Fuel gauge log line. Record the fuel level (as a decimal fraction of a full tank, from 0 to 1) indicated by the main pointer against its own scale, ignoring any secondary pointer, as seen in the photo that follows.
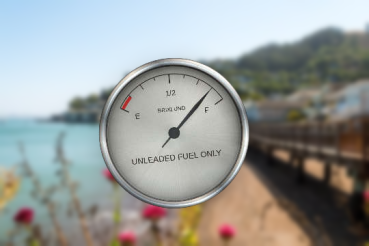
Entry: 0.875
